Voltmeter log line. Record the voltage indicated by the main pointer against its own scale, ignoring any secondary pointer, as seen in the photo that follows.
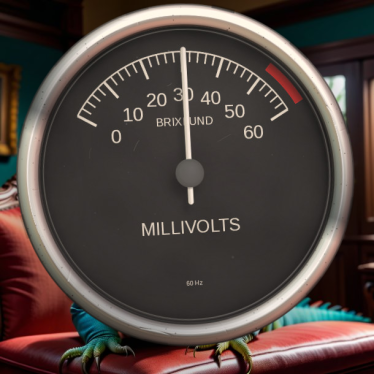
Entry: 30 mV
